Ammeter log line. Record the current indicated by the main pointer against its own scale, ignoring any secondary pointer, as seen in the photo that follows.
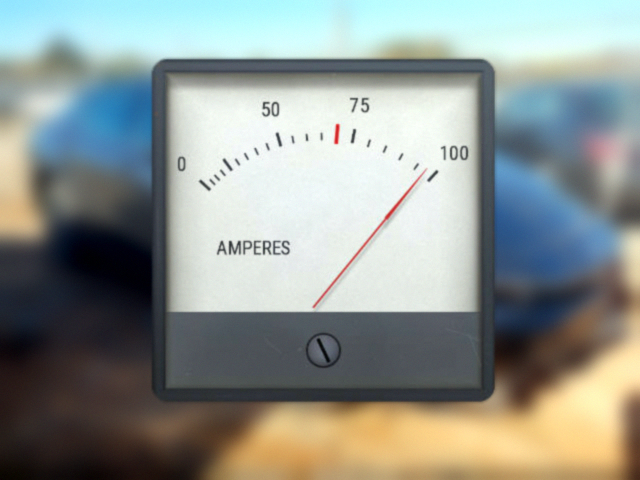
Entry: 97.5 A
